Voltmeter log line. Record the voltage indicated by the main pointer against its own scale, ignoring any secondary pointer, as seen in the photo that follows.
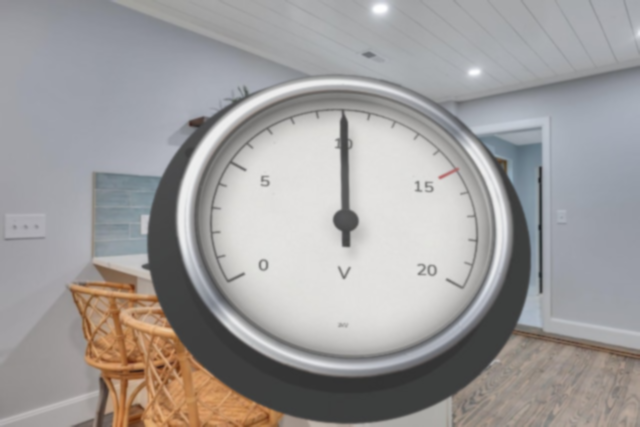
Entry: 10 V
